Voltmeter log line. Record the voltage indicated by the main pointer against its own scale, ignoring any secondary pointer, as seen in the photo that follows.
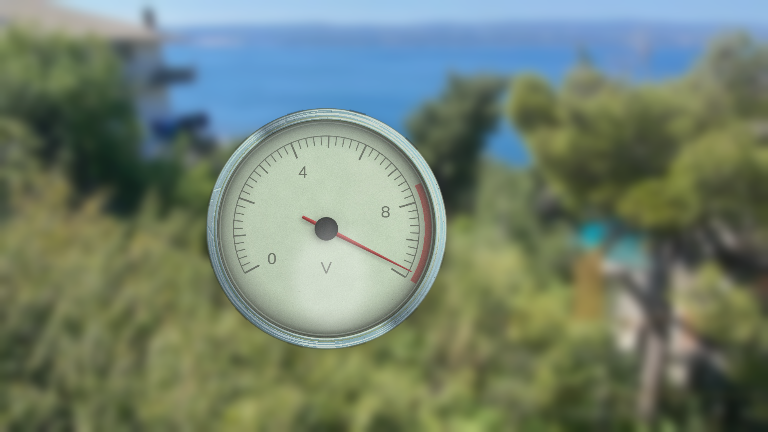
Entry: 9.8 V
